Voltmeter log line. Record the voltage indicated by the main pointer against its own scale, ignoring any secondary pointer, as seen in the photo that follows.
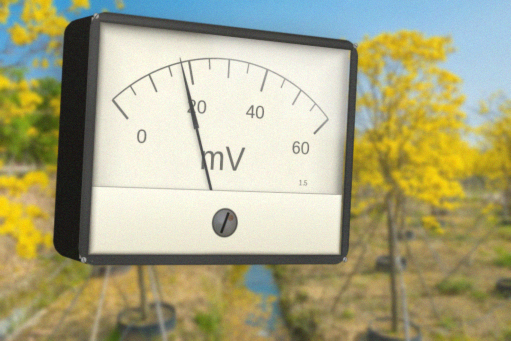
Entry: 17.5 mV
